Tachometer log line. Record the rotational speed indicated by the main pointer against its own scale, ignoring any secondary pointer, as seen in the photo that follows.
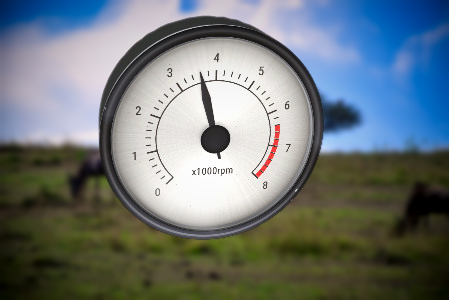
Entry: 3600 rpm
